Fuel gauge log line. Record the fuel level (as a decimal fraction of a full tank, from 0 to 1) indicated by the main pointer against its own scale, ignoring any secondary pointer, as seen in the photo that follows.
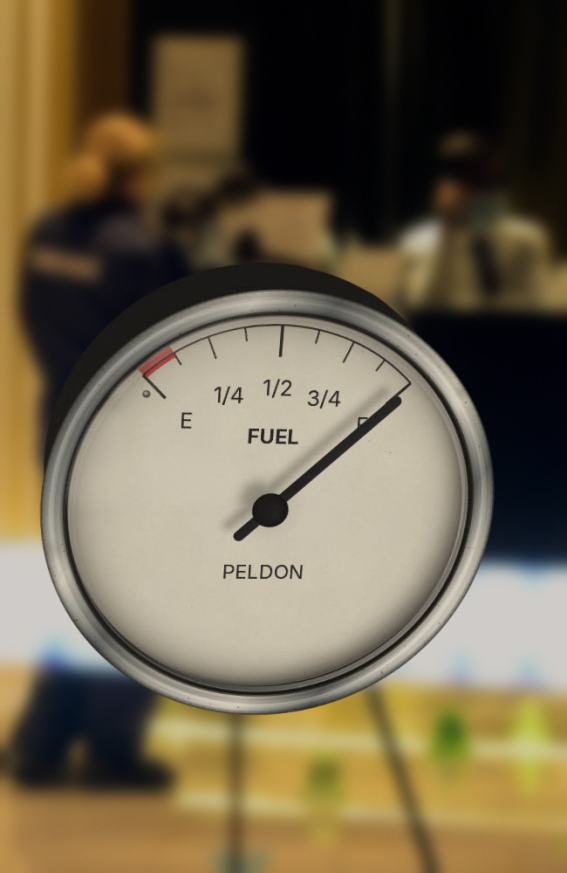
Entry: 1
